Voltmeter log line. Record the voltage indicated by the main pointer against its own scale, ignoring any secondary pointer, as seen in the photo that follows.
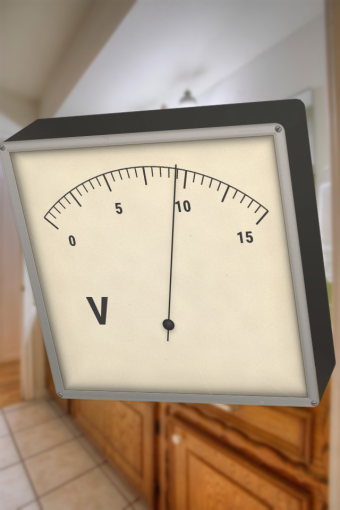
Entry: 9.5 V
